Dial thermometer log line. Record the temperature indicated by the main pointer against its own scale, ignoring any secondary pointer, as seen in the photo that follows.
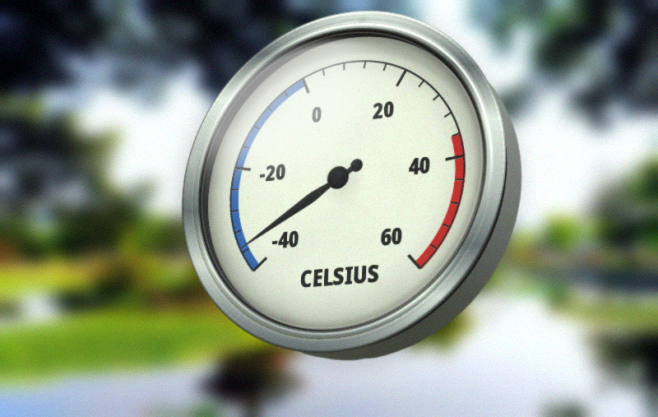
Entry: -36 °C
